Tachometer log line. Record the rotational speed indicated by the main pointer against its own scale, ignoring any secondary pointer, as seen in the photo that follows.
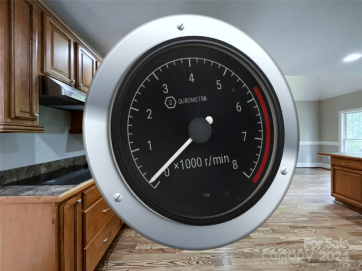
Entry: 200 rpm
